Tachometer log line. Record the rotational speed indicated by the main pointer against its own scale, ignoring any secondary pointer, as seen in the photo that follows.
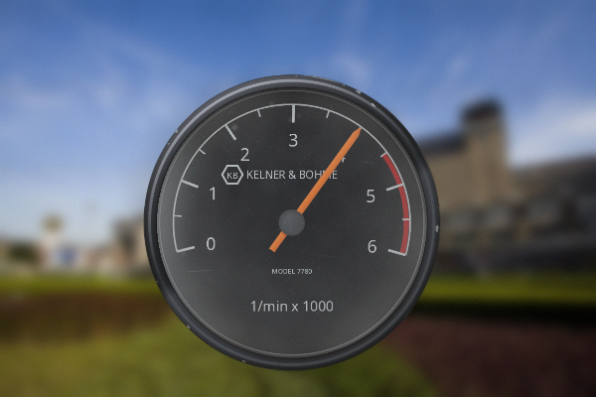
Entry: 4000 rpm
